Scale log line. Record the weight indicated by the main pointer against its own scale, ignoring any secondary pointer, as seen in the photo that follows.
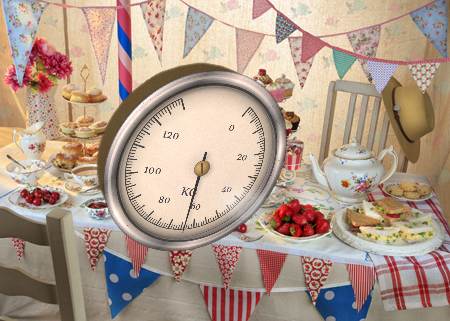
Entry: 65 kg
